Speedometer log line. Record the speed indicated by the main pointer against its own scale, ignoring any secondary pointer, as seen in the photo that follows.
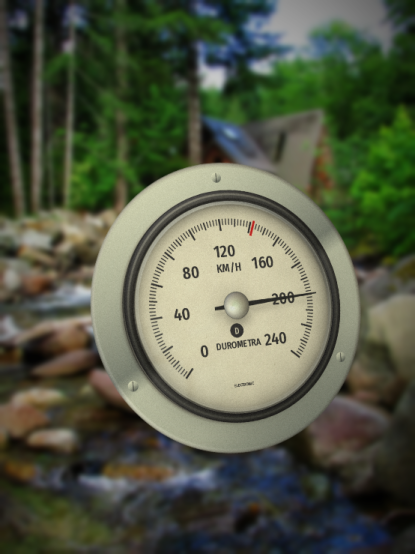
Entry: 200 km/h
